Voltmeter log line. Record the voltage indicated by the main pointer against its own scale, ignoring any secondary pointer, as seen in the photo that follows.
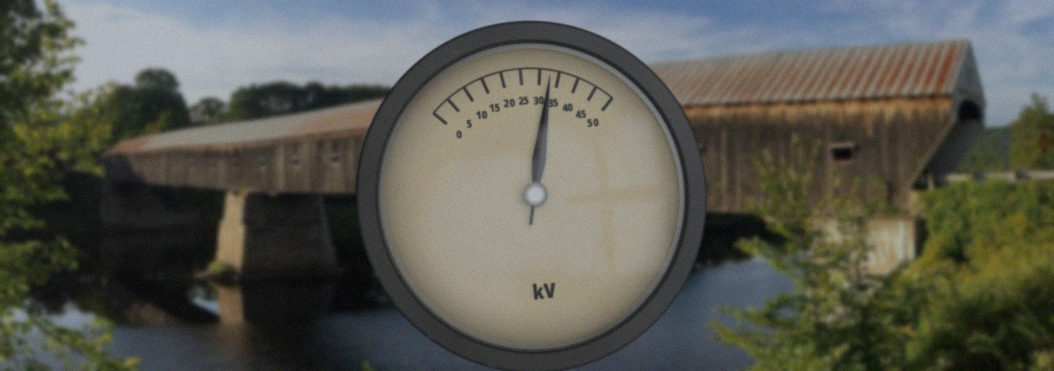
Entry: 32.5 kV
